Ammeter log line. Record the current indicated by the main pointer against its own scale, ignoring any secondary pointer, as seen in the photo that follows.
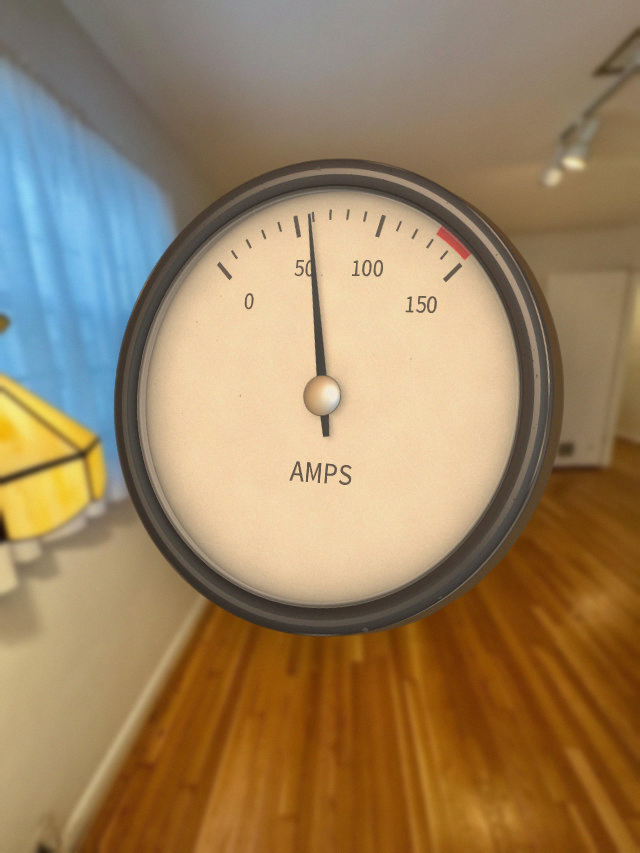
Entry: 60 A
